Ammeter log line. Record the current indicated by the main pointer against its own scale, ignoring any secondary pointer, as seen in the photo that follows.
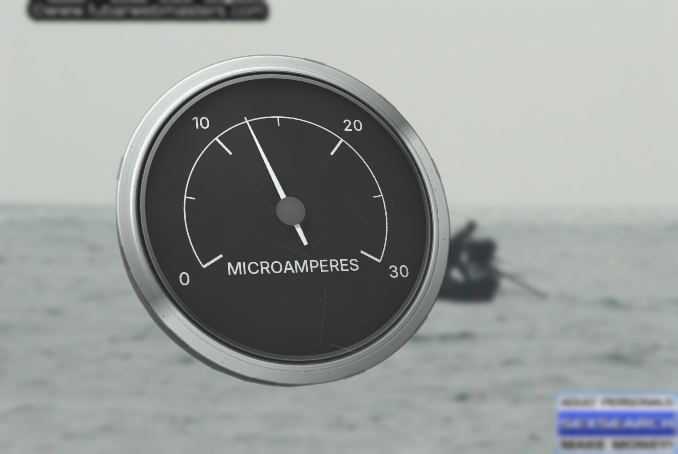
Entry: 12.5 µA
